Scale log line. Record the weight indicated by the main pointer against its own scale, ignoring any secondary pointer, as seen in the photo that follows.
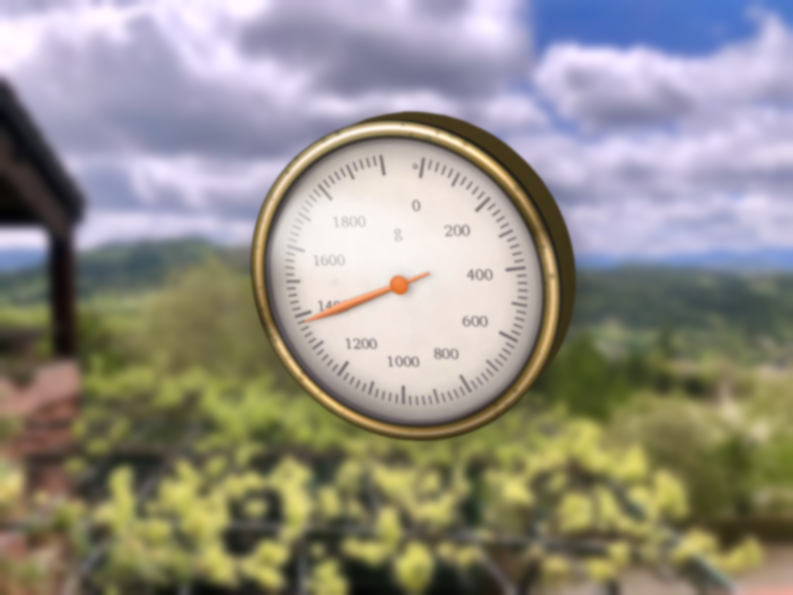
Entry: 1380 g
